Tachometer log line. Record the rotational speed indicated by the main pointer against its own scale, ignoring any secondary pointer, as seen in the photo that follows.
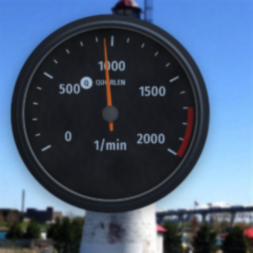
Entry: 950 rpm
